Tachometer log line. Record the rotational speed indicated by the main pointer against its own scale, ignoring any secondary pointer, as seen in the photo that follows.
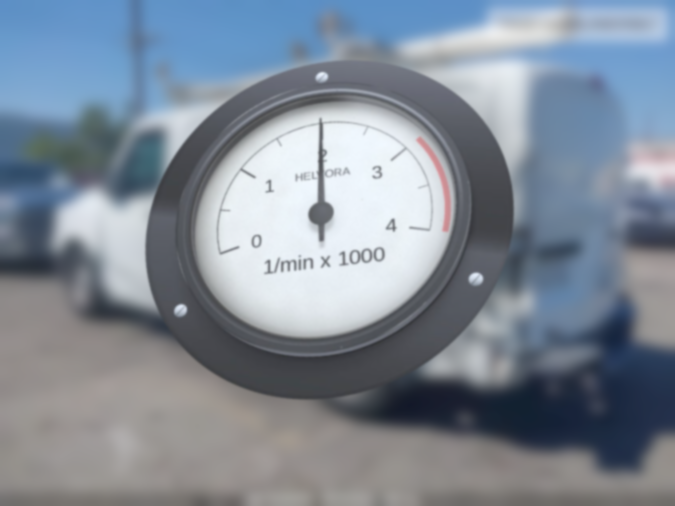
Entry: 2000 rpm
